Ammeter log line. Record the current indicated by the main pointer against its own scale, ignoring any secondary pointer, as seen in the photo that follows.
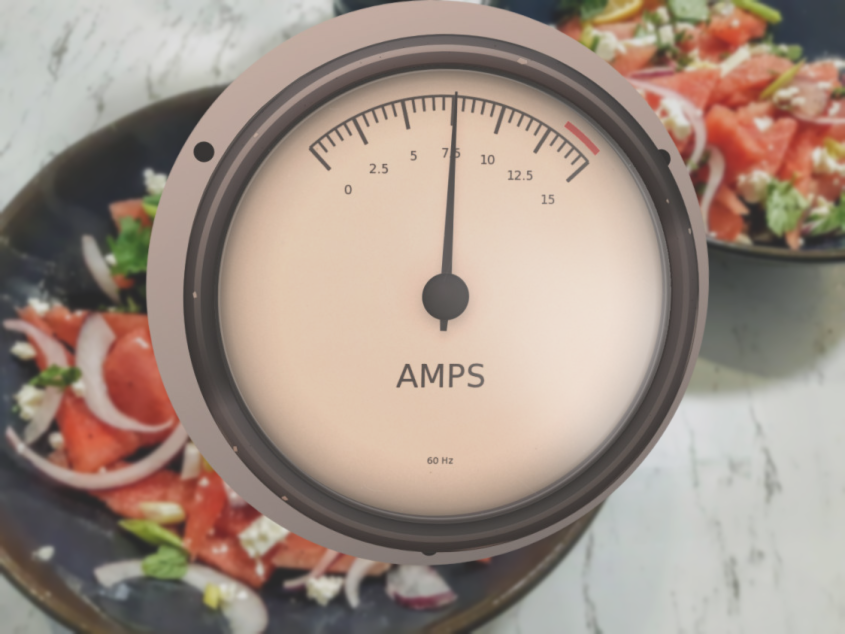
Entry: 7.5 A
